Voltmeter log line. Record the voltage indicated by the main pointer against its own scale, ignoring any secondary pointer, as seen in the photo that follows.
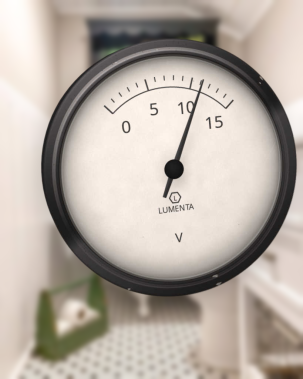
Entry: 11 V
